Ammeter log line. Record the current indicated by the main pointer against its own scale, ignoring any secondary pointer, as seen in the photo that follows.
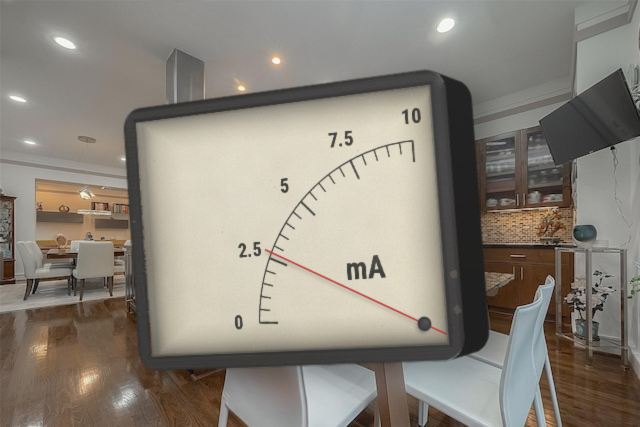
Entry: 2.75 mA
